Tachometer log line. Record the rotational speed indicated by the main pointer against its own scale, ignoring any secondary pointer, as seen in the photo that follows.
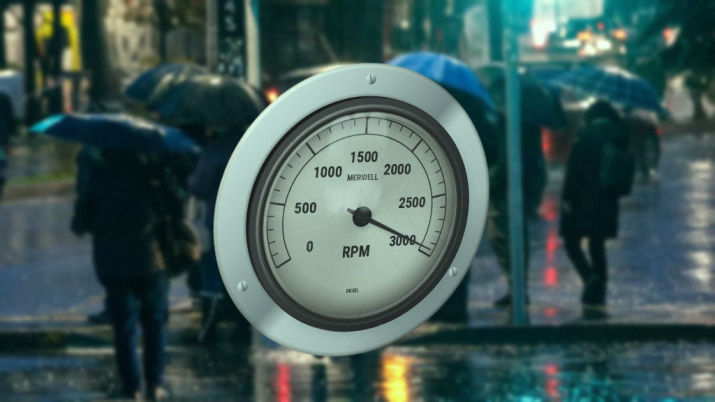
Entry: 2950 rpm
